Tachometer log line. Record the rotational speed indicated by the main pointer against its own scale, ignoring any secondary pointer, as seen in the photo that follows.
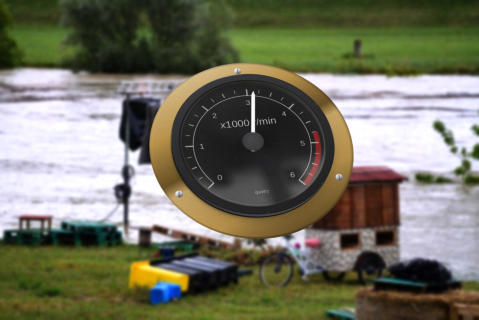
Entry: 3125 rpm
